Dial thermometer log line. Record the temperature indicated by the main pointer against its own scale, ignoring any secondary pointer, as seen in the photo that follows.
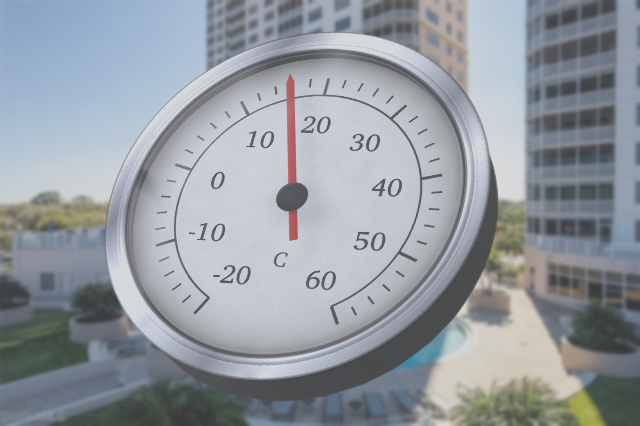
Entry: 16 °C
